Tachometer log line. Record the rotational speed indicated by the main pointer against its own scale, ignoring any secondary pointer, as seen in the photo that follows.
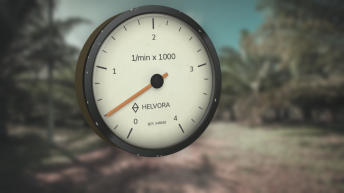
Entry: 400 rpm
